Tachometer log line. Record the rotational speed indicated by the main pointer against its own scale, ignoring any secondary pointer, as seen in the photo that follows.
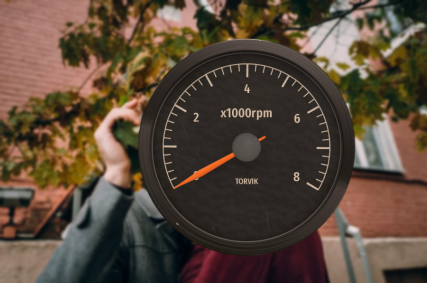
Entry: 0 rpm
